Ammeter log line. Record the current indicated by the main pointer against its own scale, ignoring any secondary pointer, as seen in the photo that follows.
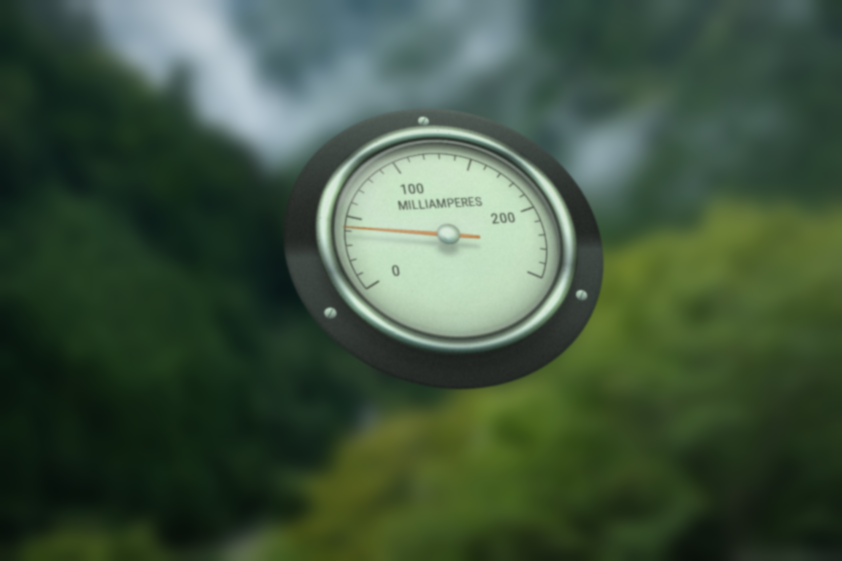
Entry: 40 mA
